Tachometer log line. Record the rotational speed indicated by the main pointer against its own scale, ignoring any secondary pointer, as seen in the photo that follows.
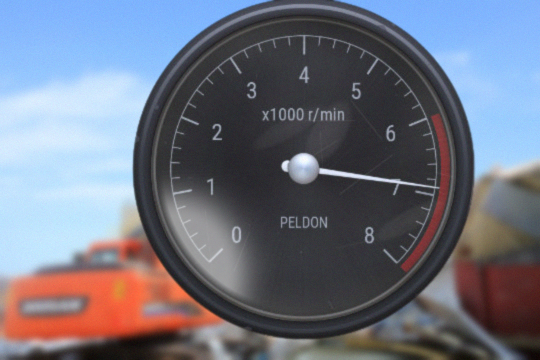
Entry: 6900 rpm
